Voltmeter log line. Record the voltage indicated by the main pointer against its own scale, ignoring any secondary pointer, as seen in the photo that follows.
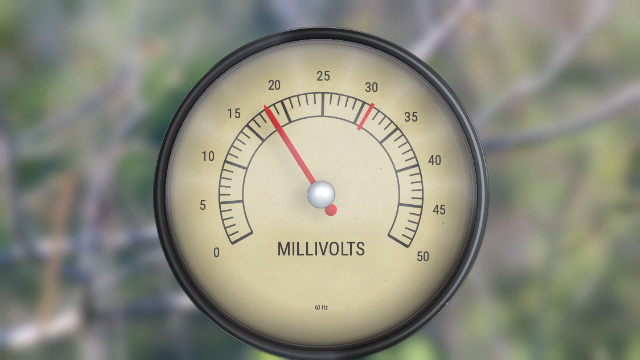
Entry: 18 mV
